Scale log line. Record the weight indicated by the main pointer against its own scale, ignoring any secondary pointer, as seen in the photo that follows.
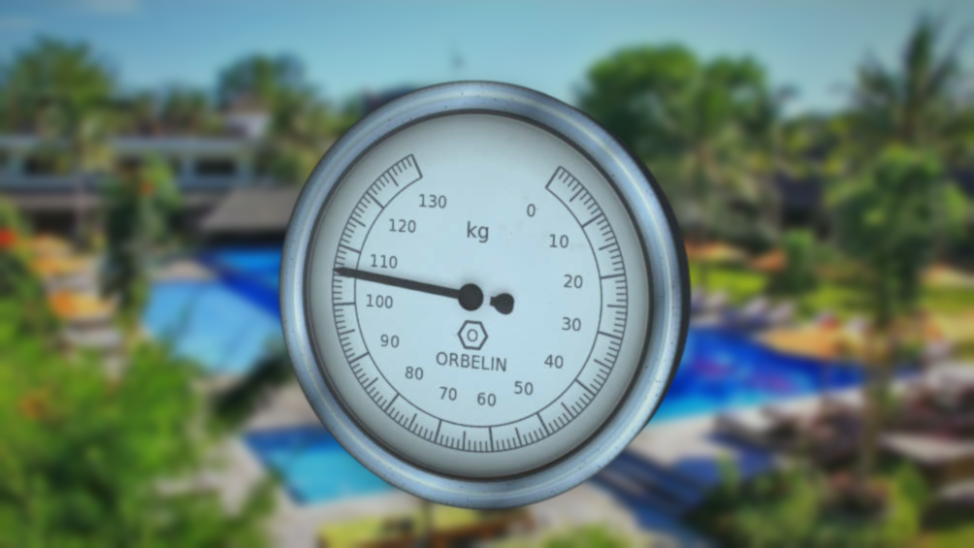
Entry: 106 kg
